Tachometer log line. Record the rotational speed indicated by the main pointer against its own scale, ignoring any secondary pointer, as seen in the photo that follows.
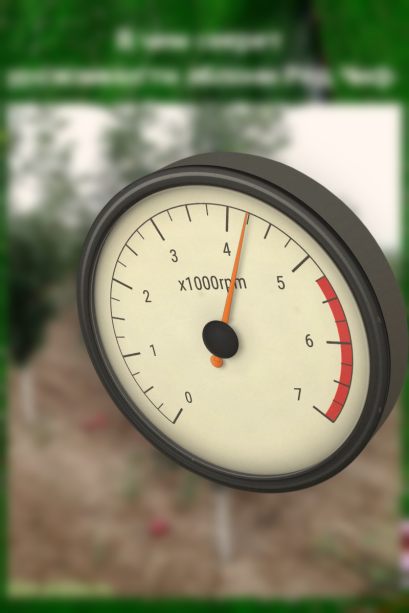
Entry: 4250 rpm
